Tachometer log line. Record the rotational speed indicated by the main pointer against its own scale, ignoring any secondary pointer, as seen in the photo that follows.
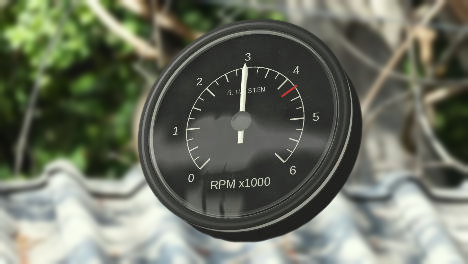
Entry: 3000 rpm
